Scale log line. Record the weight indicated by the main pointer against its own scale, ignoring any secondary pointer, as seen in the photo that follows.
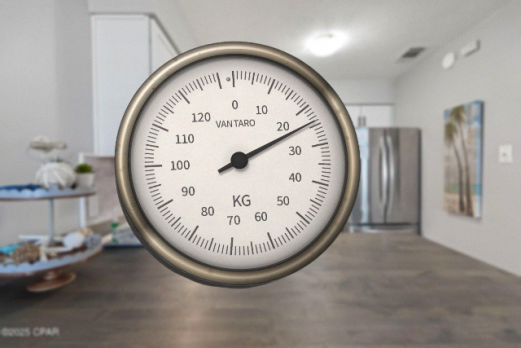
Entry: 24 kg
